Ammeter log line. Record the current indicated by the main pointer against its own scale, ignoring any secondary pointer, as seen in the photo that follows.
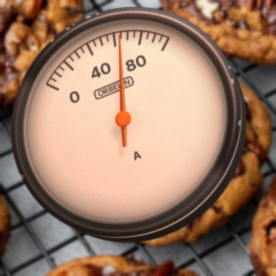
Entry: 65 A
